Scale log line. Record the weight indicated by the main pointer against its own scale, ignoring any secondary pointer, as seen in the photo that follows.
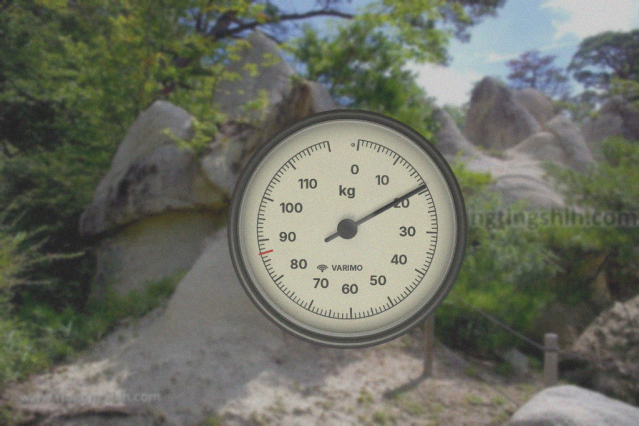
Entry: 19 kg
